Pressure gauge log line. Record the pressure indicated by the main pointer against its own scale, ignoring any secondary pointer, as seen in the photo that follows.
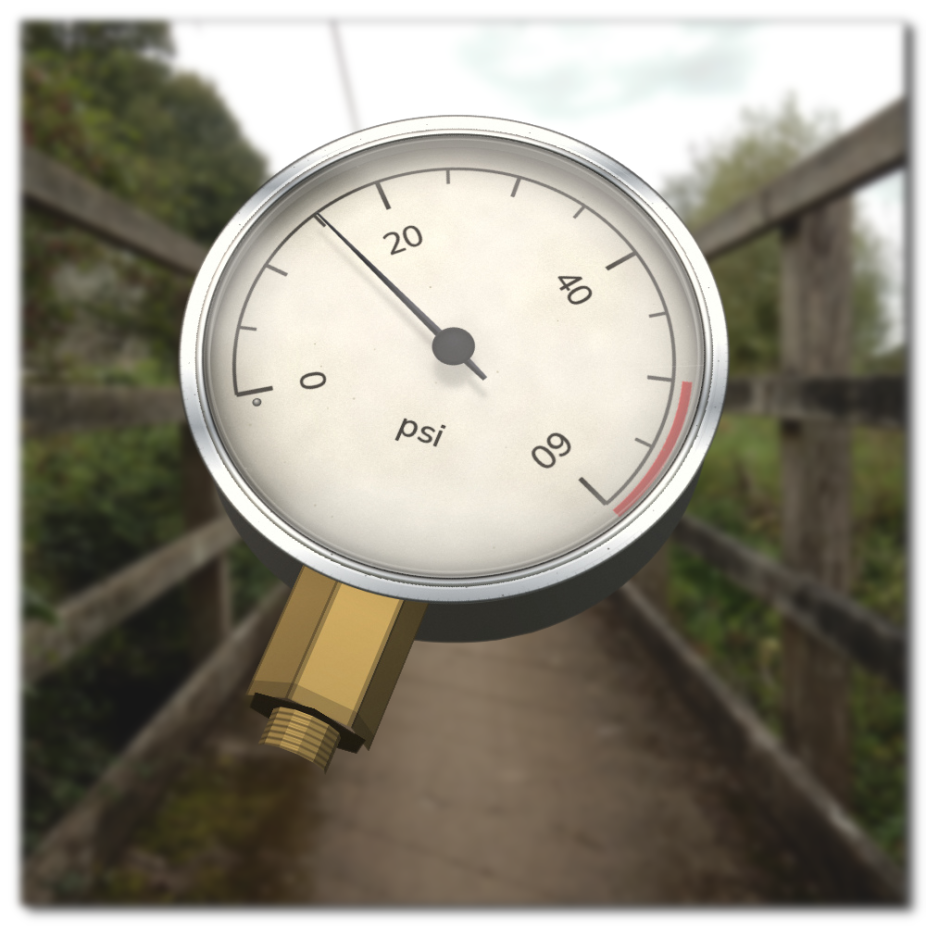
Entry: 15 psi
